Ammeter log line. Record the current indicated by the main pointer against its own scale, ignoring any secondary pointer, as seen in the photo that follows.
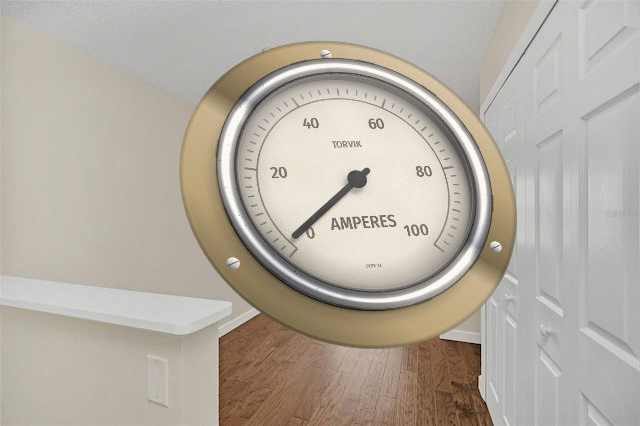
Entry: 2 A
